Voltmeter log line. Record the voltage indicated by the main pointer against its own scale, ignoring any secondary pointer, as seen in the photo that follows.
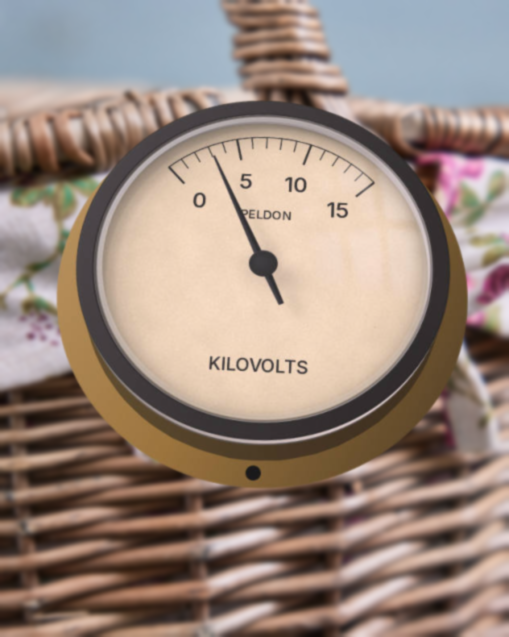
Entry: 3 kV
